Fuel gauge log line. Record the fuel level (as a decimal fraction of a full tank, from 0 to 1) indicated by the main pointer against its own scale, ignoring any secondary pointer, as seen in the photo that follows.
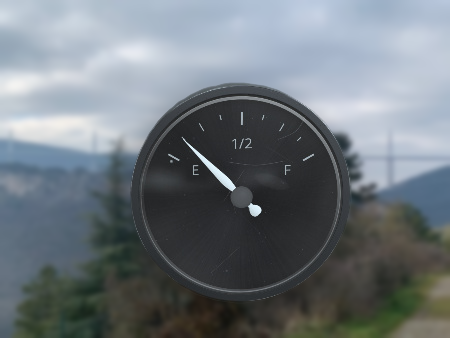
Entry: 0.125
